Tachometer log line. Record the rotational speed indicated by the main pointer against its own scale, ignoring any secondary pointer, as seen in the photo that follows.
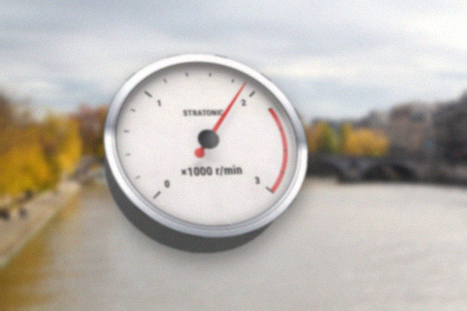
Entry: 1900 rpm
